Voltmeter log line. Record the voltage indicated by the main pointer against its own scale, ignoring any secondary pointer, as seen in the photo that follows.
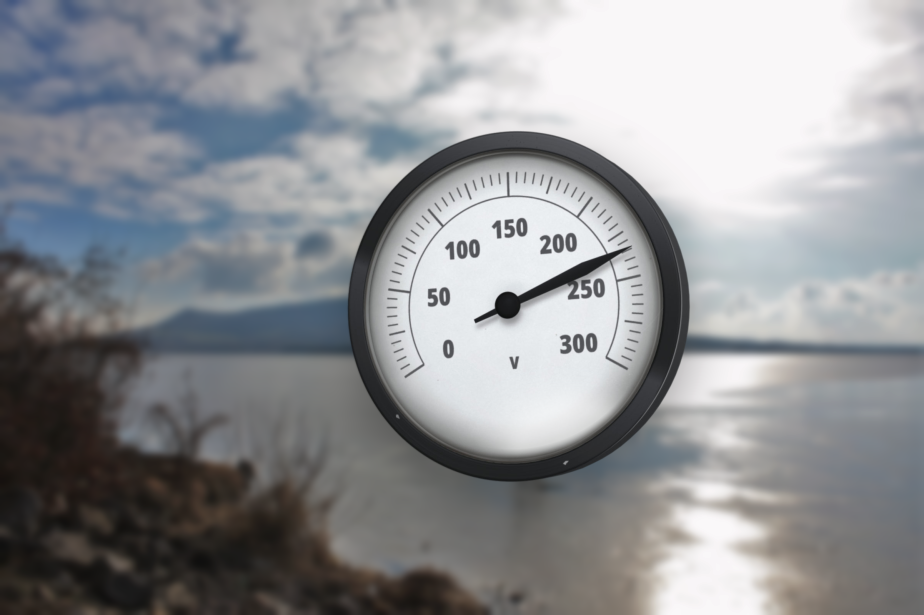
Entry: 235 V
